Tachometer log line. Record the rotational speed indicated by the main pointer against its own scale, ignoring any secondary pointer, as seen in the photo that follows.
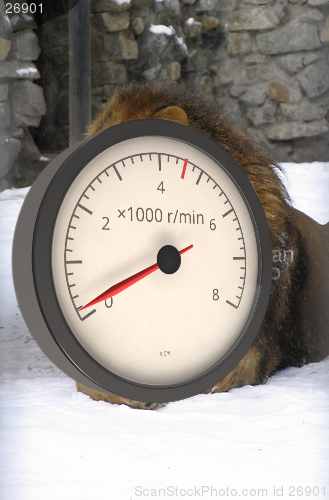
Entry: 200 rpm
